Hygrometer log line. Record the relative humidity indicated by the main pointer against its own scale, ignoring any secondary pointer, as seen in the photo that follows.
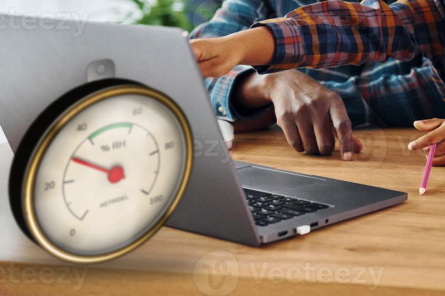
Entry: 30 %
